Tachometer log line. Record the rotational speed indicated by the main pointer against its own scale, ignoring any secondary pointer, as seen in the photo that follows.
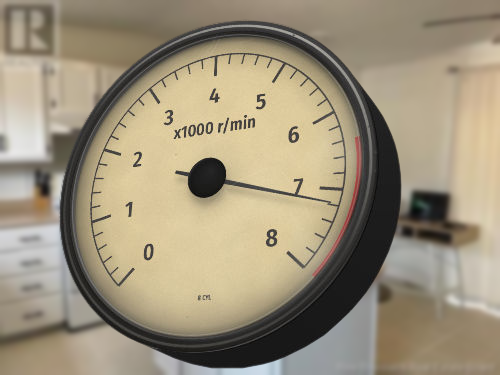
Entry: 7200 rpm
